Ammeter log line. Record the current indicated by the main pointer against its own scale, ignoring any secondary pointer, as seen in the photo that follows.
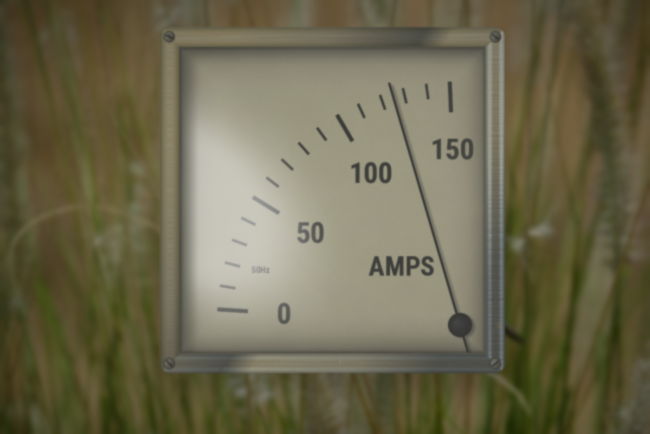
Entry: 125 A
